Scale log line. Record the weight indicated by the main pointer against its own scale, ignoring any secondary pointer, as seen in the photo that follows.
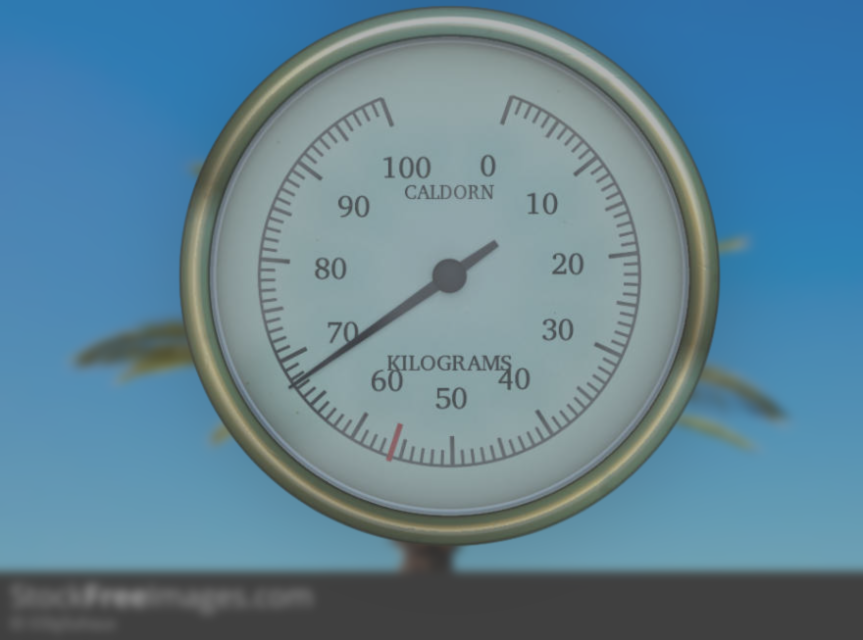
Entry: 67.5 kg
